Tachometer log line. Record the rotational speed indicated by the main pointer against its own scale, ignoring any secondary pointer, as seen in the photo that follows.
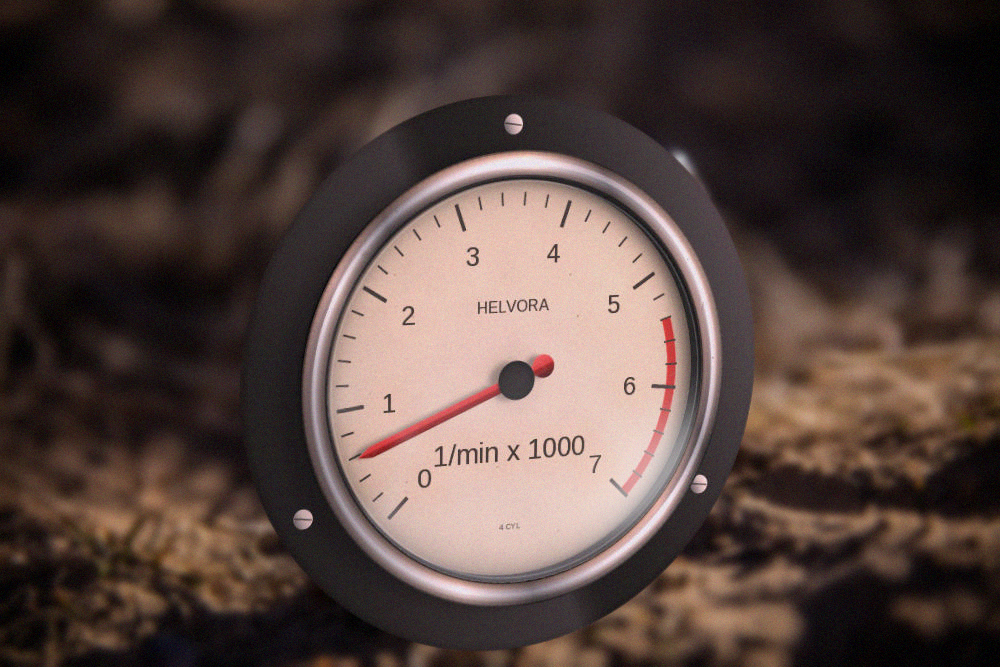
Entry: 600 rpm
